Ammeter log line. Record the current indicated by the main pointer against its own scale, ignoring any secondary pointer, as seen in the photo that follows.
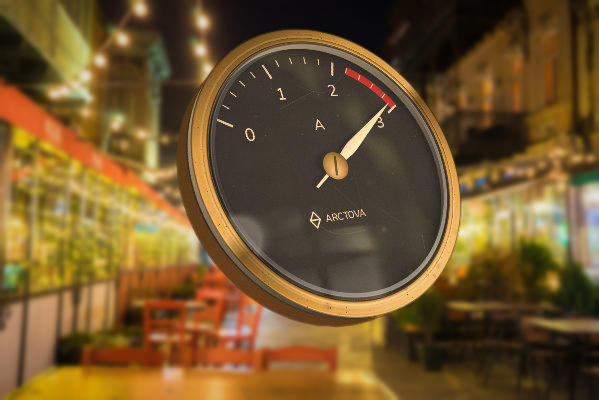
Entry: 2.9 A
